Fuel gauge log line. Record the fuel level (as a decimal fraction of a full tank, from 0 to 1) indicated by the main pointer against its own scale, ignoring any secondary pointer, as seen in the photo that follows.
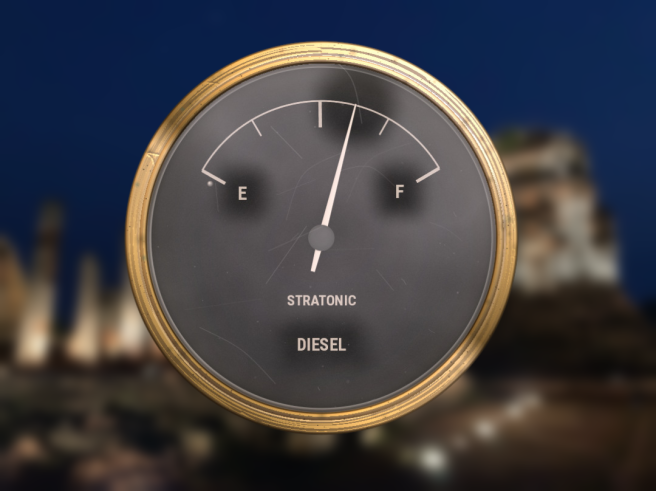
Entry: 0.625
